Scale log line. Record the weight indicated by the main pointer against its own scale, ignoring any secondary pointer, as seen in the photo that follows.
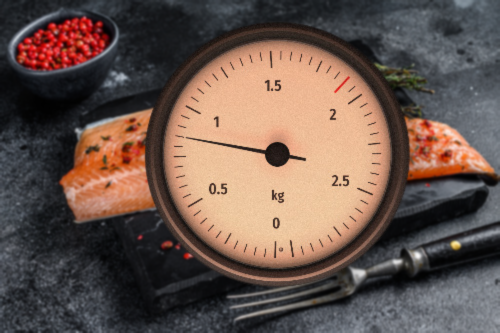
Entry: 0.85 kg
